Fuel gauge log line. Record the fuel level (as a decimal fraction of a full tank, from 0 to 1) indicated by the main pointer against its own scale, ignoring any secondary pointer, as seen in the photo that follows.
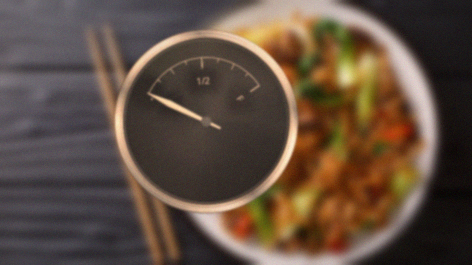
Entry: 0
